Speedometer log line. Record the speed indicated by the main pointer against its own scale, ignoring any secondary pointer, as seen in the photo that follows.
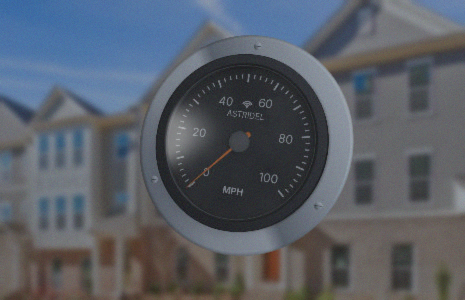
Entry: 0 mph
